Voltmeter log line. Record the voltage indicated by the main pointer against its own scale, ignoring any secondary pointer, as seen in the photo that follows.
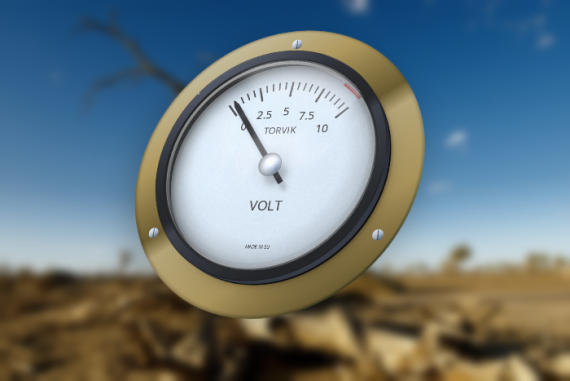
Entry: 0.5 V
